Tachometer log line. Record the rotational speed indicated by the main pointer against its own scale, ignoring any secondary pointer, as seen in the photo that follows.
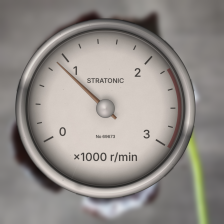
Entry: 900 rpm
